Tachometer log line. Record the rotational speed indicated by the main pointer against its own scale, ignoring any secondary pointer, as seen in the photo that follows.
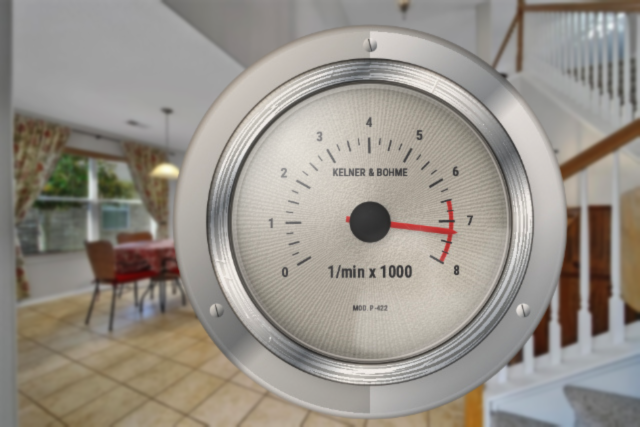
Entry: 7250 rpm
